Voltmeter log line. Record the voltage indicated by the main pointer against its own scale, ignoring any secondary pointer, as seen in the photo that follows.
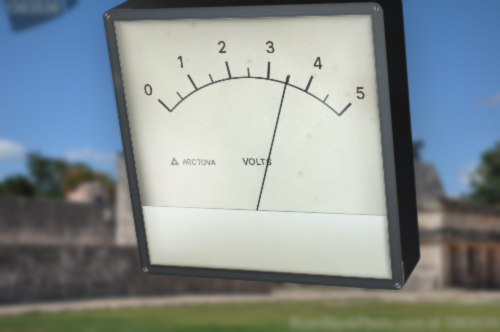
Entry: 3.5 V
